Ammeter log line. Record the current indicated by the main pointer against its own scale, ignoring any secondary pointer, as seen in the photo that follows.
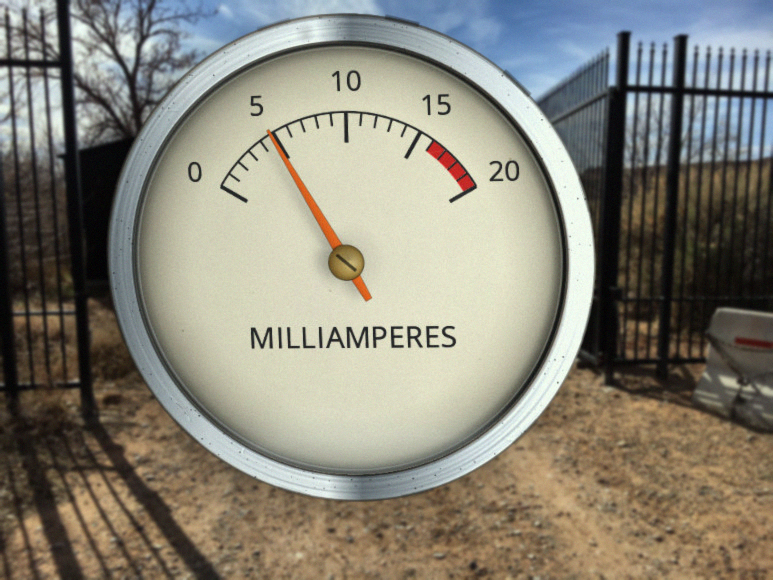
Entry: 5 mA
